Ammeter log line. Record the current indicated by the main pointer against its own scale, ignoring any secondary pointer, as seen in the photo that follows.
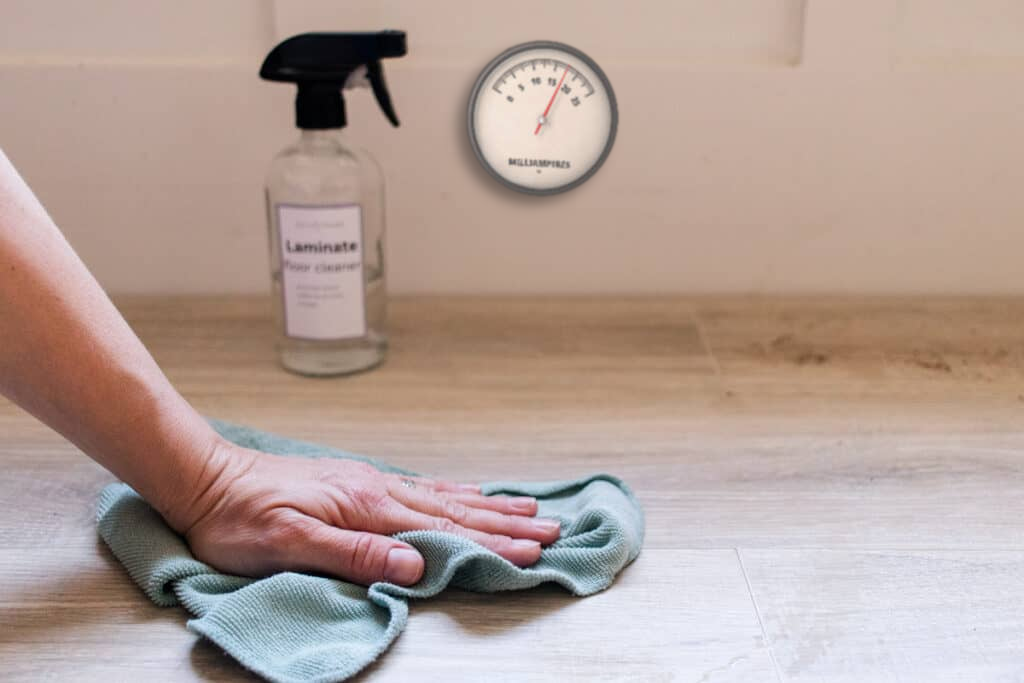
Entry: 17.5 mA
